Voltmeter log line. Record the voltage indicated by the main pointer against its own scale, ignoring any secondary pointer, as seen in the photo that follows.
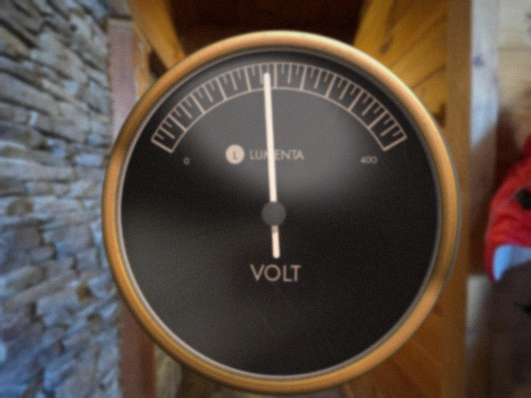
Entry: 190 V
